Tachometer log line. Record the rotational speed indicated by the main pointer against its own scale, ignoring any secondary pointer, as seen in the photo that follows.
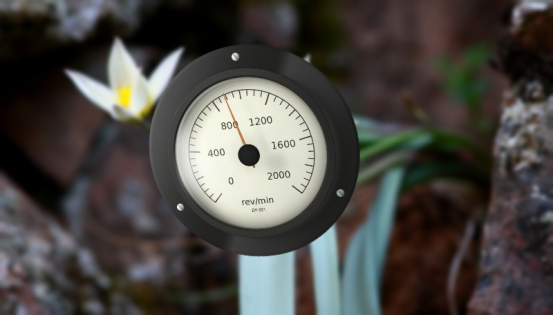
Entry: 900 rpm
